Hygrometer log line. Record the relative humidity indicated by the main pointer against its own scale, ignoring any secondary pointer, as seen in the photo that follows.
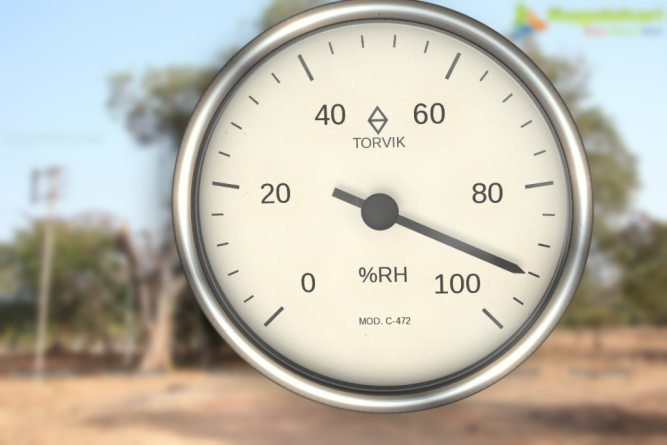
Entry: 92 %
